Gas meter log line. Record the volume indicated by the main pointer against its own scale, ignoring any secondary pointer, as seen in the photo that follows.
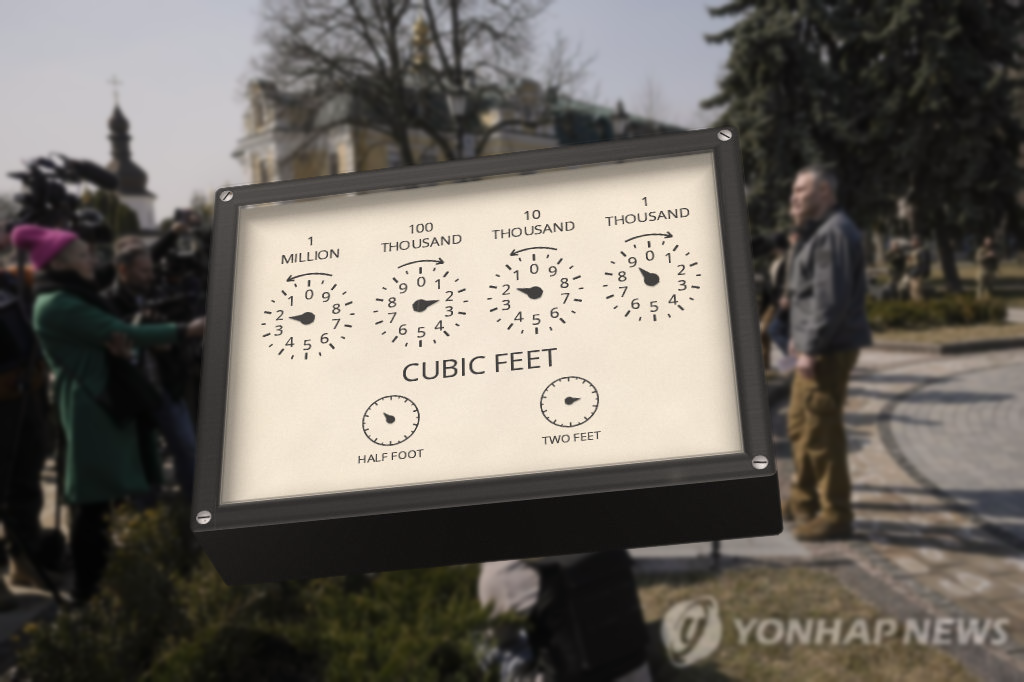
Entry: 221900 ft³
